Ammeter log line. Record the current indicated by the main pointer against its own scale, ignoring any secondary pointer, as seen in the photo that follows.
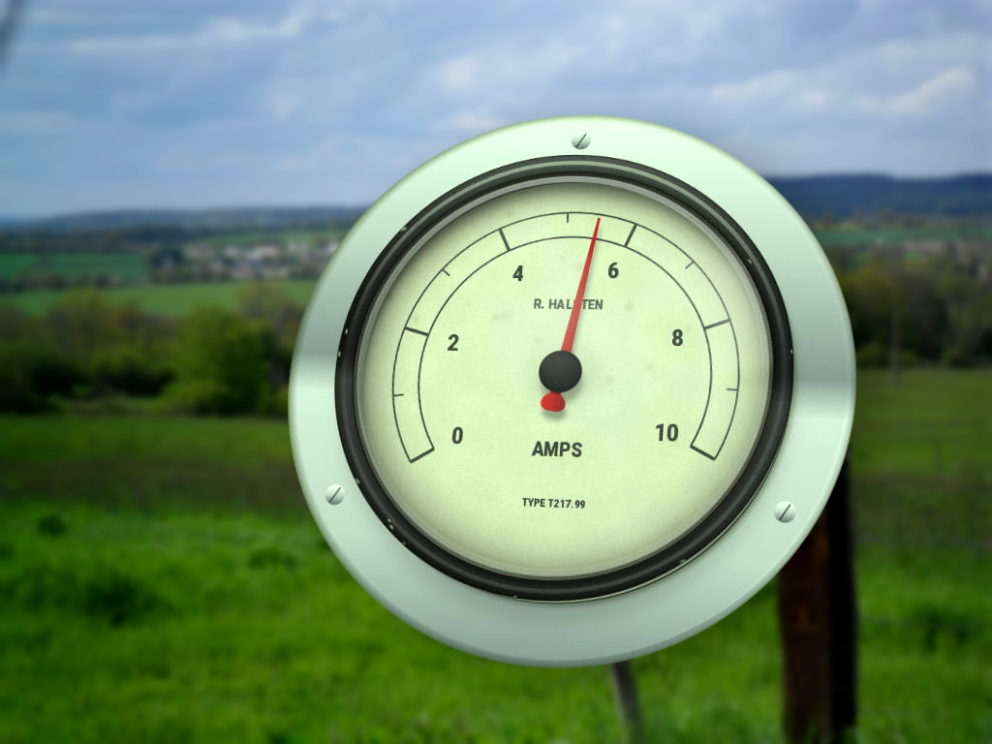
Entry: 5.5 A
